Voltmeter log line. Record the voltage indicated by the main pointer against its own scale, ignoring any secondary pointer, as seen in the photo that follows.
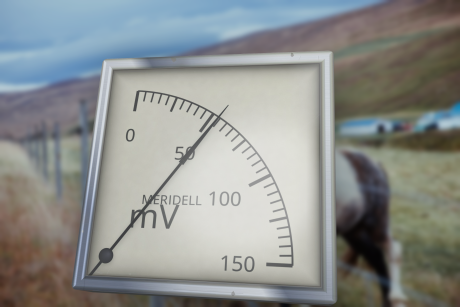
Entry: 55 mV
